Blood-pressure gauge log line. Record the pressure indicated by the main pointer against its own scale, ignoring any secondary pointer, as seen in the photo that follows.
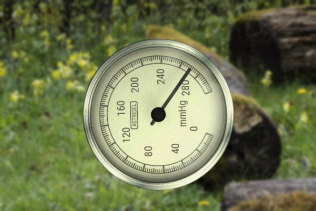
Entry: 270 mmHg
